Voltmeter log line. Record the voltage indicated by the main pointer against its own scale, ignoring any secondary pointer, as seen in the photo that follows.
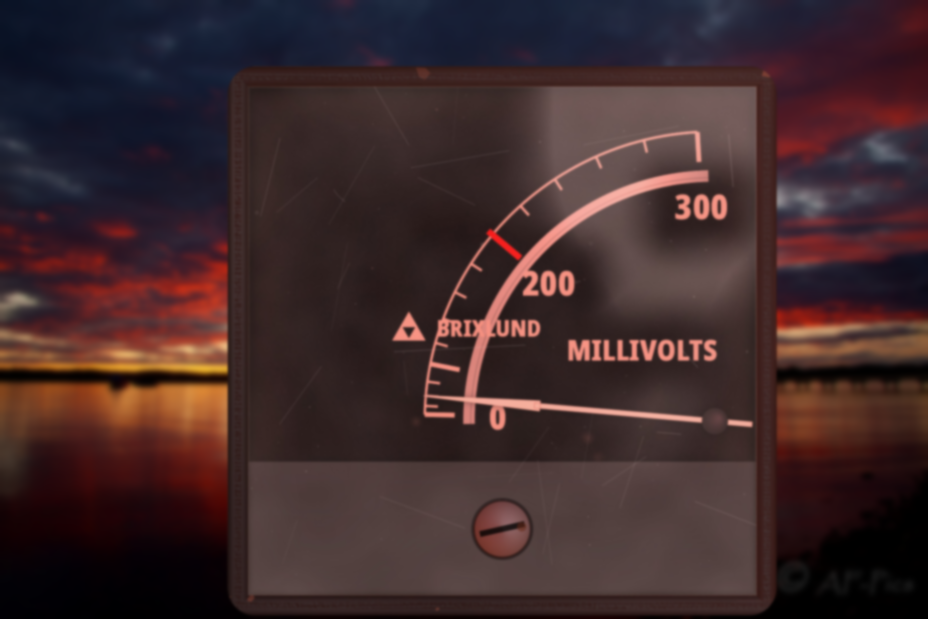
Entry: 60 mV
